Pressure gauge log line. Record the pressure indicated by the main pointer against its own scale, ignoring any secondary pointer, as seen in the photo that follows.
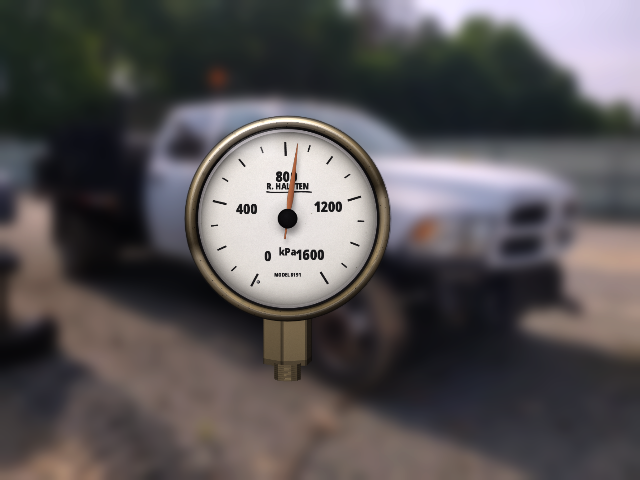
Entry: 850 kPa
